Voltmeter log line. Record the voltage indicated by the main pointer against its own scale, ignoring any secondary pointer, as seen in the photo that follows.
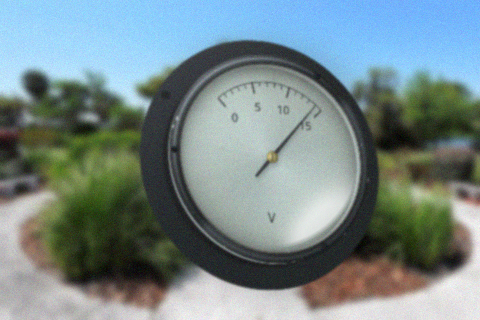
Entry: 14 V
